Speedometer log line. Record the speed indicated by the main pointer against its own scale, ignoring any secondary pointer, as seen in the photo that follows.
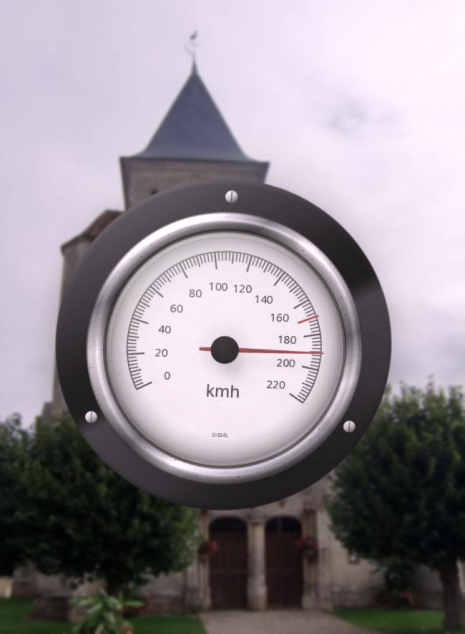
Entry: 190 km/h
